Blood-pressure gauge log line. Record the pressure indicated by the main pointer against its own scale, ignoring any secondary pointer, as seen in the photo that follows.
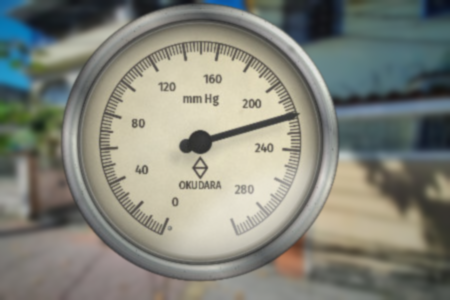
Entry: 220 mmHg
